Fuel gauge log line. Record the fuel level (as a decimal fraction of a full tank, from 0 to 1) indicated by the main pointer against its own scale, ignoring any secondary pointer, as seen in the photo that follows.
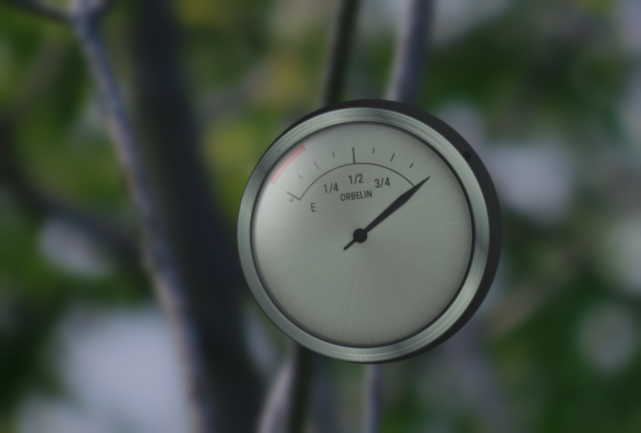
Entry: 1
